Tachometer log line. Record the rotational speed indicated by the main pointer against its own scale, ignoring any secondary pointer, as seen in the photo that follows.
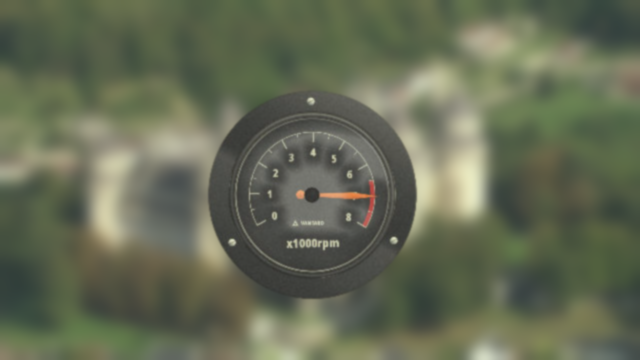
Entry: 7000 rpm
